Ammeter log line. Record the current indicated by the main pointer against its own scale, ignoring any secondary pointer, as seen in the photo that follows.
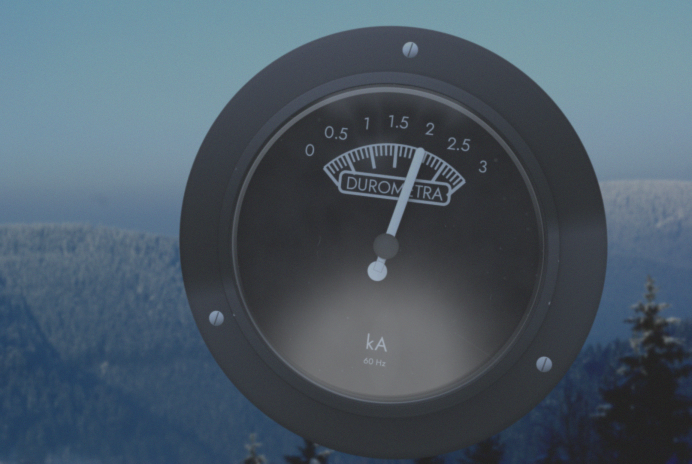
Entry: 2 kA
